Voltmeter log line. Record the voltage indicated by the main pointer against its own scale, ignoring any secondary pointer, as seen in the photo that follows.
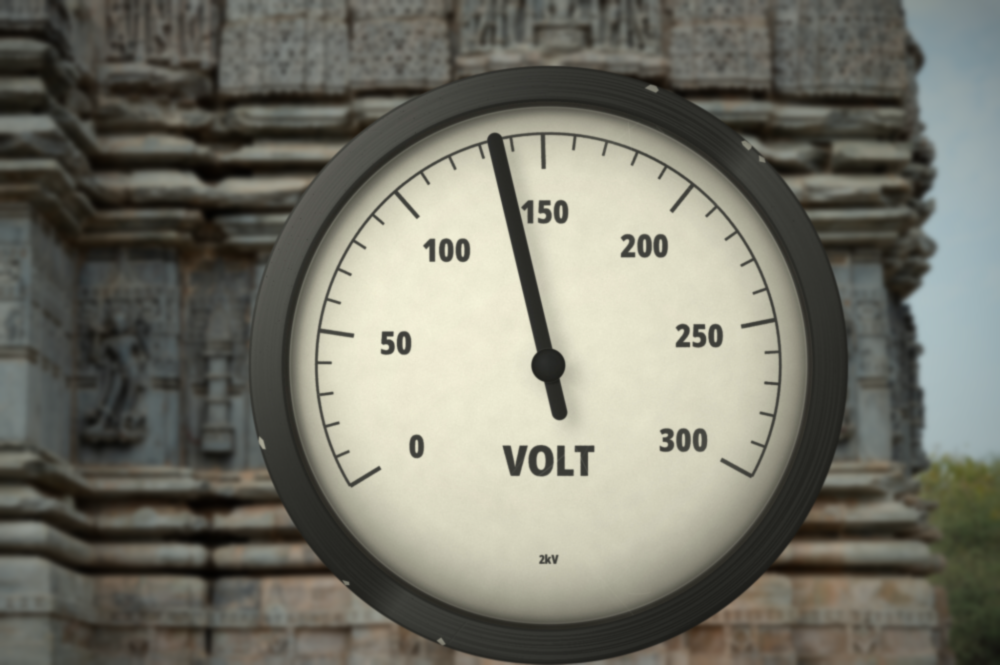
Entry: 135 V
